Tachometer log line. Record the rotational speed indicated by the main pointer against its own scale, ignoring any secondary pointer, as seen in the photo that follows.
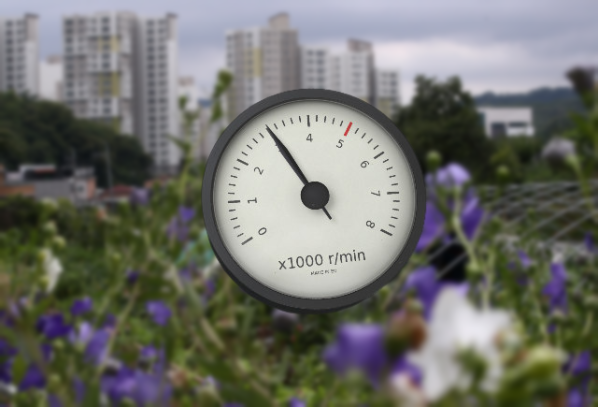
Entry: 3000 rpm
